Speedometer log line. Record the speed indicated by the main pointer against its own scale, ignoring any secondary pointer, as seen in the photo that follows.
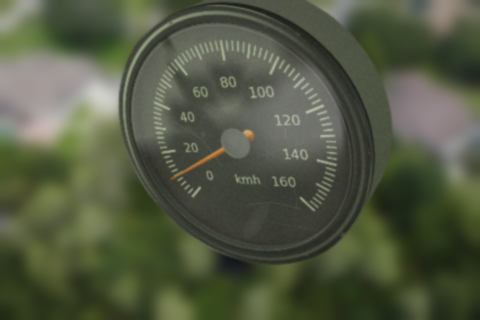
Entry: 10 km/h
